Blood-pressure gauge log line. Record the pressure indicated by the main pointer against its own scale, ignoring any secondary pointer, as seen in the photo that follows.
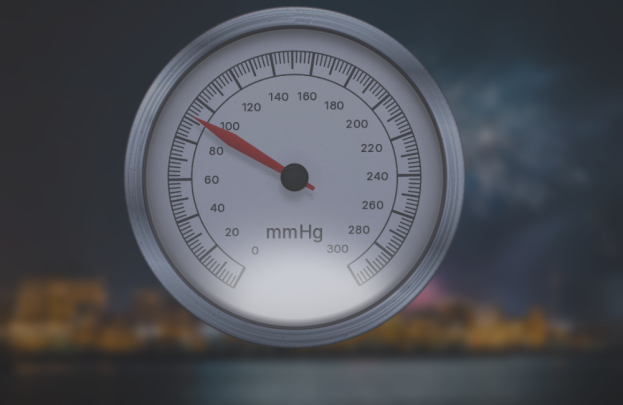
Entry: 92 mmHg
